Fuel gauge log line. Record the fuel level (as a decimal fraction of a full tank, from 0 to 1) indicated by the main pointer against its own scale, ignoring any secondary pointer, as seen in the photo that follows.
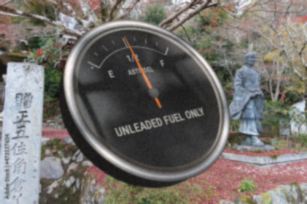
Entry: 0.5
